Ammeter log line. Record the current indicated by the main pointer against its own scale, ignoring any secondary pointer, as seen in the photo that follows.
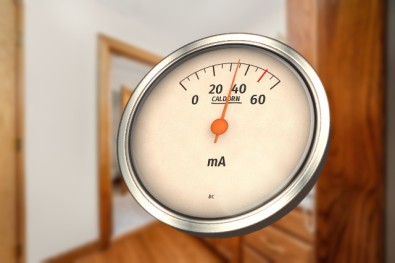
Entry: 35 mA
